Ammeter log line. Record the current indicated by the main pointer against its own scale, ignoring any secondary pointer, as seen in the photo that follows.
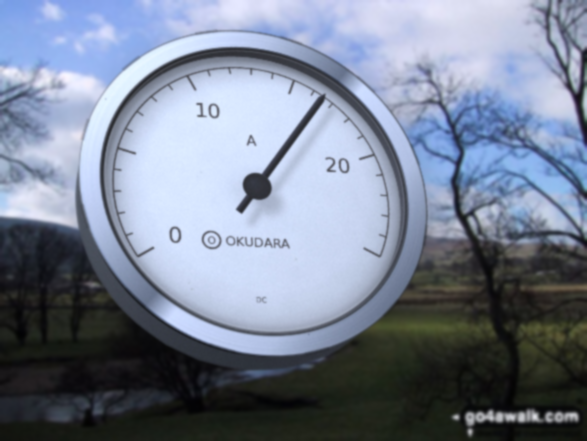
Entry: 16.5 A
